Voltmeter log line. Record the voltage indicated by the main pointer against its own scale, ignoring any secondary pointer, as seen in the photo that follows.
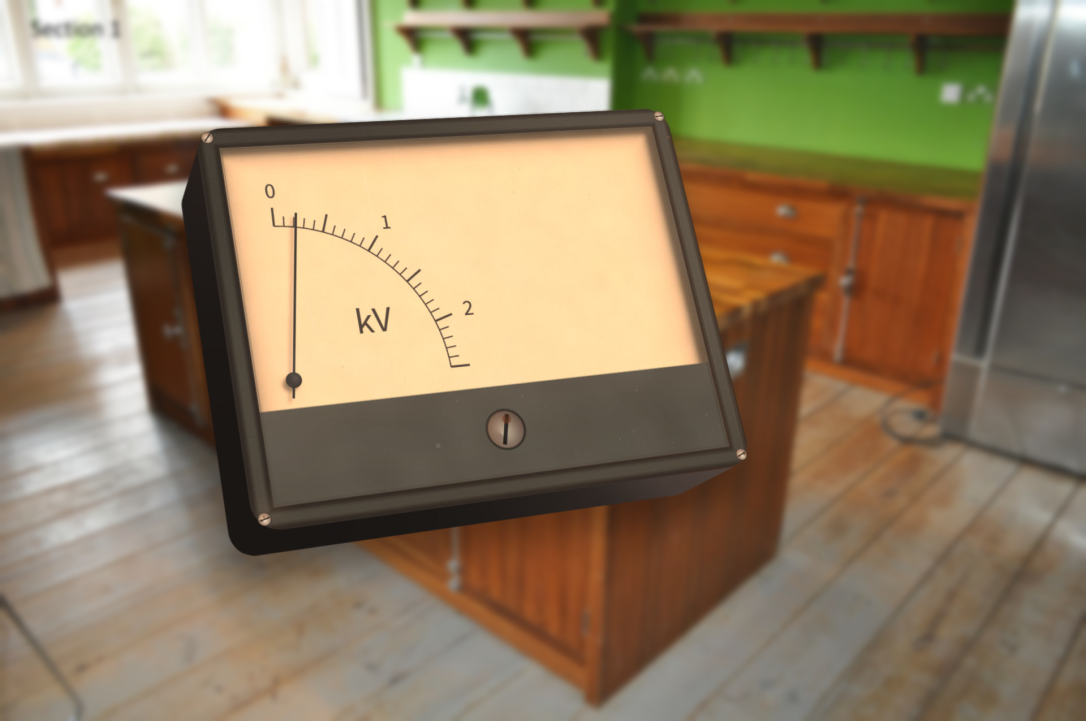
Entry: 0.2 kV
